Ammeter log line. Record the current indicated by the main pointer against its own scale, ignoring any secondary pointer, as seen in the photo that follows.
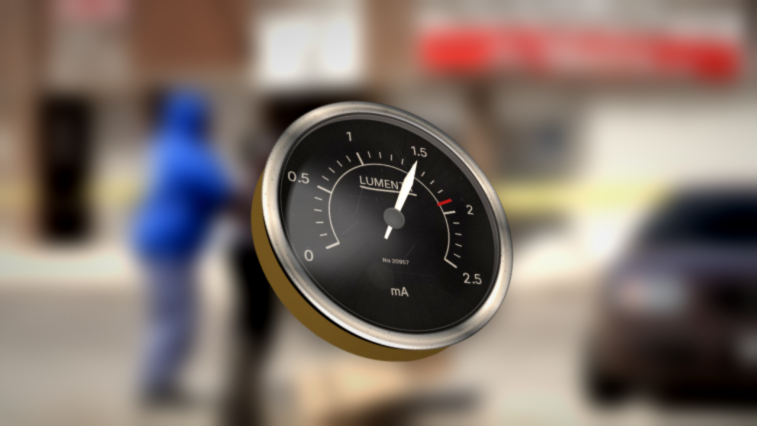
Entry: 1.5 mA
